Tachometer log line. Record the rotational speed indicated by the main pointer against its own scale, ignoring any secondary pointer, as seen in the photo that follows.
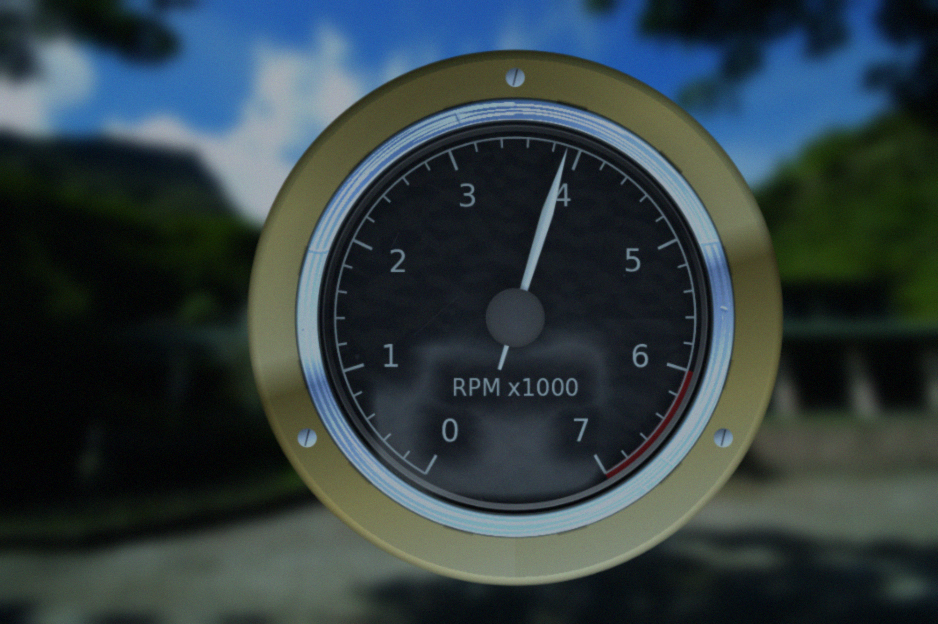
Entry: 3900 rpm
